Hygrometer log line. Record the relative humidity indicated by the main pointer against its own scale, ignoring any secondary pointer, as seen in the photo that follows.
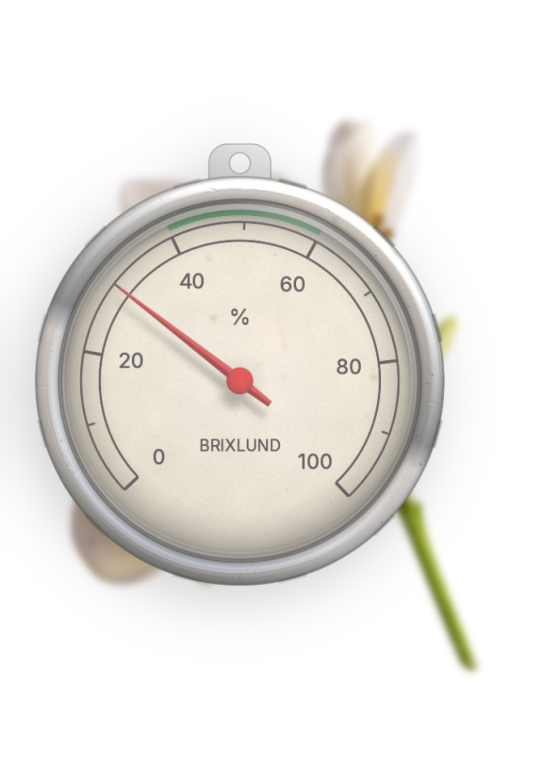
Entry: 30 %
